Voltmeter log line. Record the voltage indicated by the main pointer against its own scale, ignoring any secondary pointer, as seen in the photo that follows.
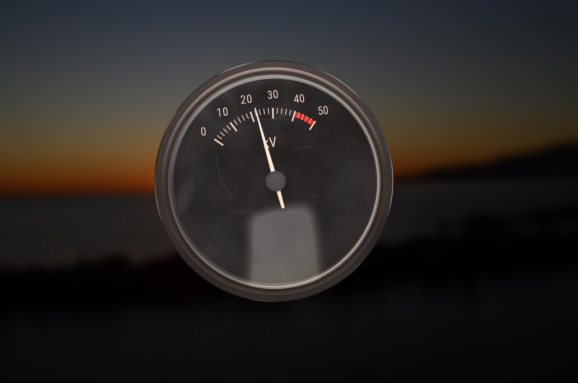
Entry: 22 kV
